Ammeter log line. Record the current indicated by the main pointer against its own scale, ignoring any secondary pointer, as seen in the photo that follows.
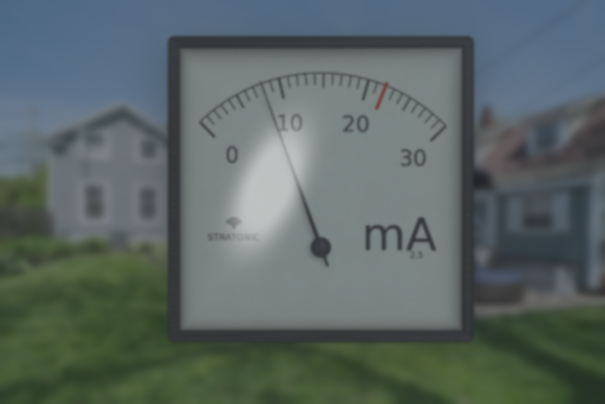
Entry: 8 mA
